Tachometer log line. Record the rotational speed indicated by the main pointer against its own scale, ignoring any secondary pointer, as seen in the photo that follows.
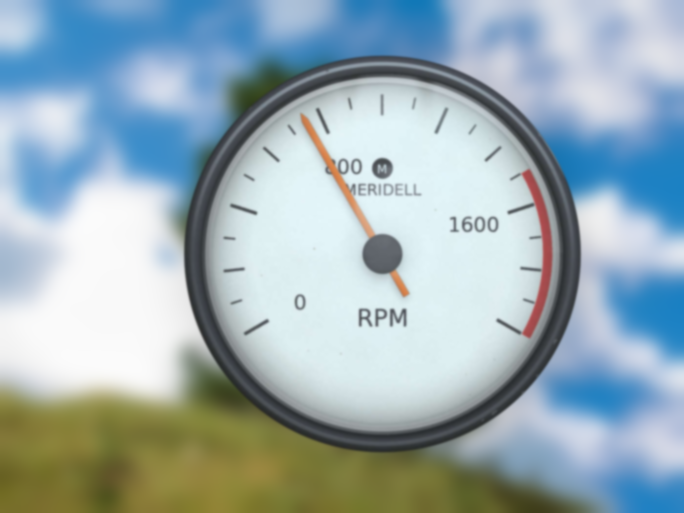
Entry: 750 rpm
